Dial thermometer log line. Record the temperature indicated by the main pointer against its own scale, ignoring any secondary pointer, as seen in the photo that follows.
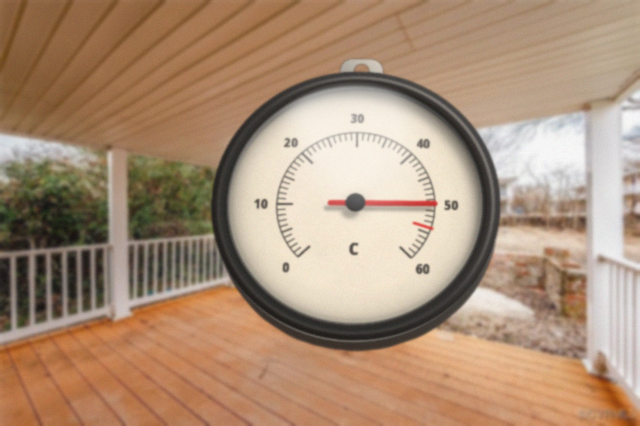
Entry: 50 °C
